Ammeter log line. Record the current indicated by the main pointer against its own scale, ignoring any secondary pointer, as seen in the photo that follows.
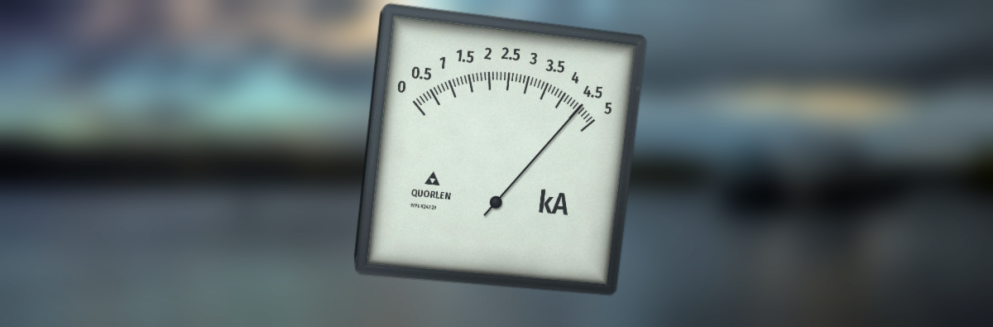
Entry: 4.5 kA
